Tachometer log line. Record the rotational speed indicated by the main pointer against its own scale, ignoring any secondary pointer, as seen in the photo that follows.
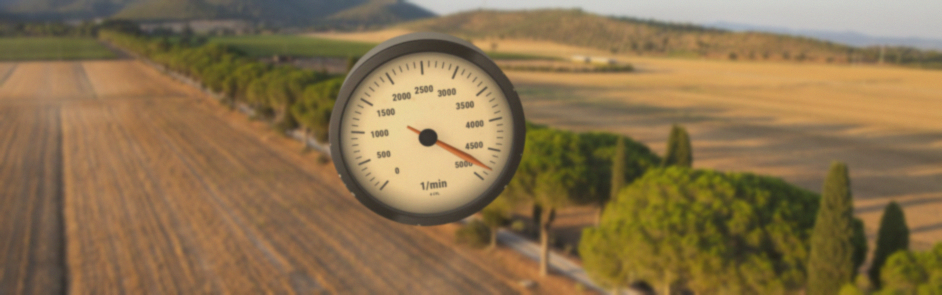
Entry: 4800 rpm
